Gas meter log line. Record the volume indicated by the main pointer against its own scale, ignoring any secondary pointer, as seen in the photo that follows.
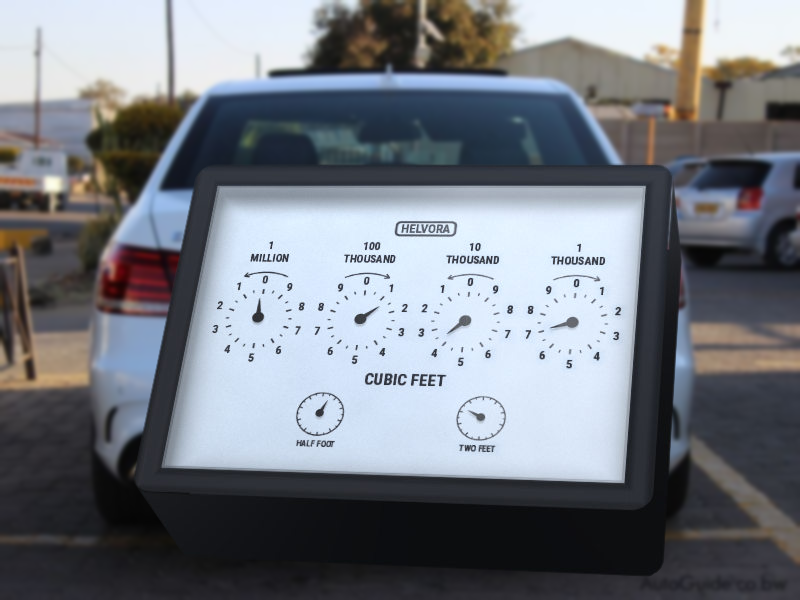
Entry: 13700 ft³
